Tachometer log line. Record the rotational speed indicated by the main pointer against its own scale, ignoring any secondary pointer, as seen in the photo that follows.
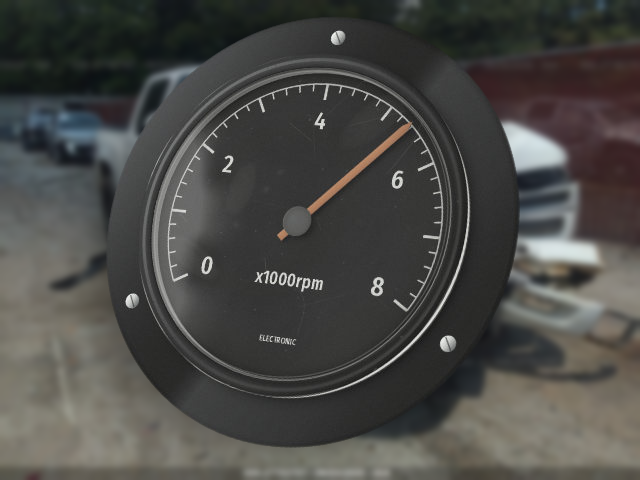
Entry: 5400 rpm
